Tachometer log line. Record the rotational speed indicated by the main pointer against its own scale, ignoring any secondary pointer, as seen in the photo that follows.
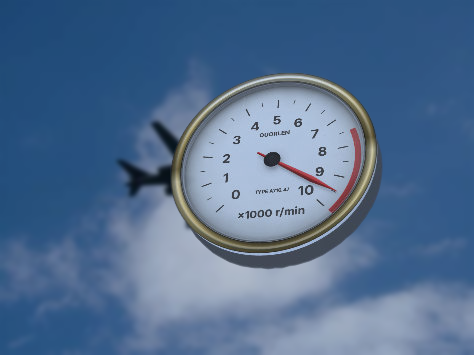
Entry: 9500 rpm
